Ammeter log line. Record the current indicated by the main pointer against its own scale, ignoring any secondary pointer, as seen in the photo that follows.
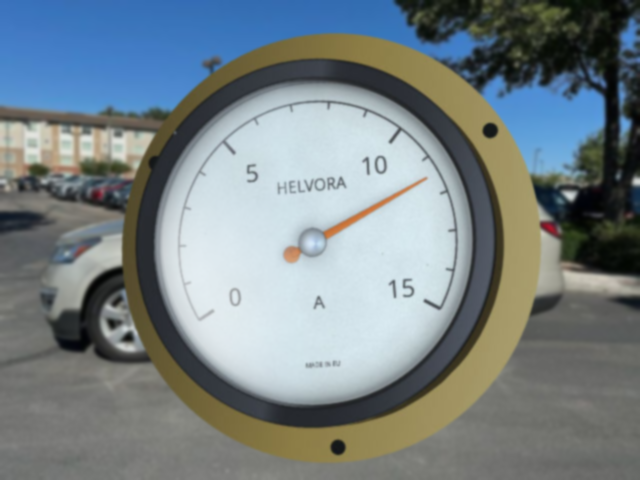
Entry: 11.5 A
